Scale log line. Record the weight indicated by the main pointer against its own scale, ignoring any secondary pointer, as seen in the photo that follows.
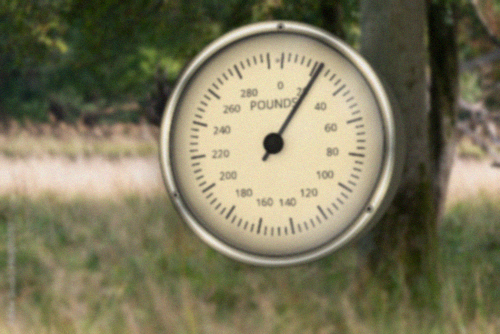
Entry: 24 lb
